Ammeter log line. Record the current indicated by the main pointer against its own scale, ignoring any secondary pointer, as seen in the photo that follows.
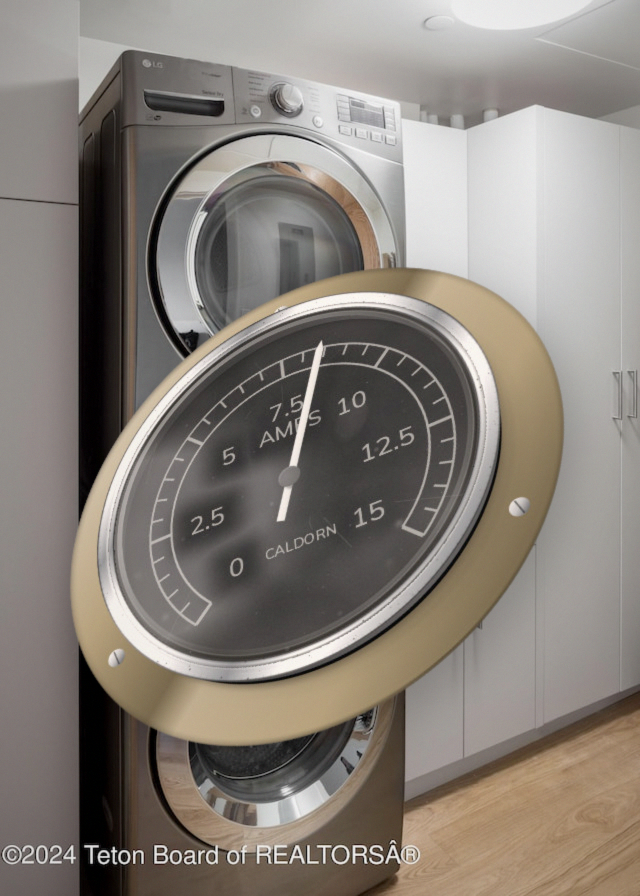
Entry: 8.5 A
